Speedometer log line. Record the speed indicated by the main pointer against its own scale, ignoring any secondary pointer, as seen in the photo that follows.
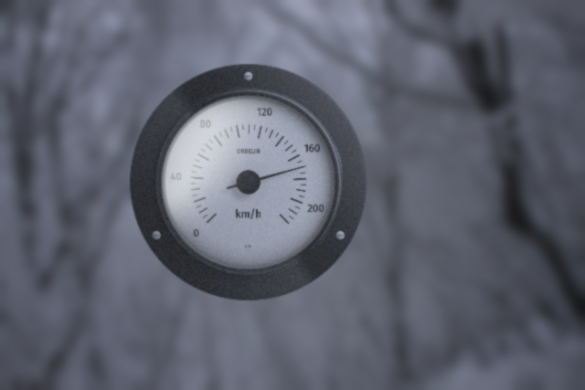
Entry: 170 km/h
